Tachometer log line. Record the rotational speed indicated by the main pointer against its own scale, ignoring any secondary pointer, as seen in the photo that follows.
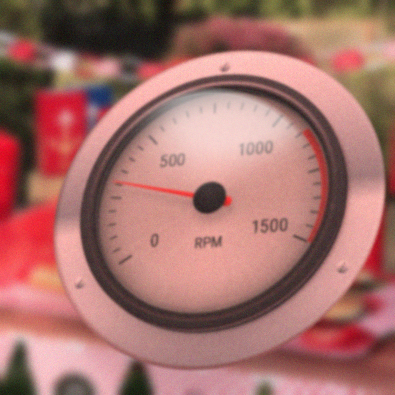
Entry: 300 rpm
